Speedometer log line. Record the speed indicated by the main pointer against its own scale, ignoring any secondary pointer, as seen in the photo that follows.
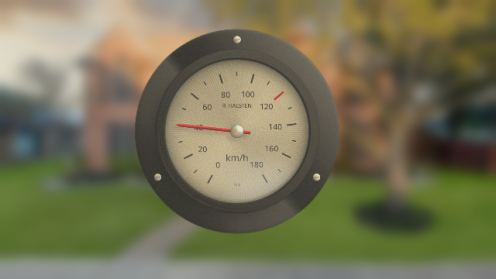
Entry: 40 km/h
